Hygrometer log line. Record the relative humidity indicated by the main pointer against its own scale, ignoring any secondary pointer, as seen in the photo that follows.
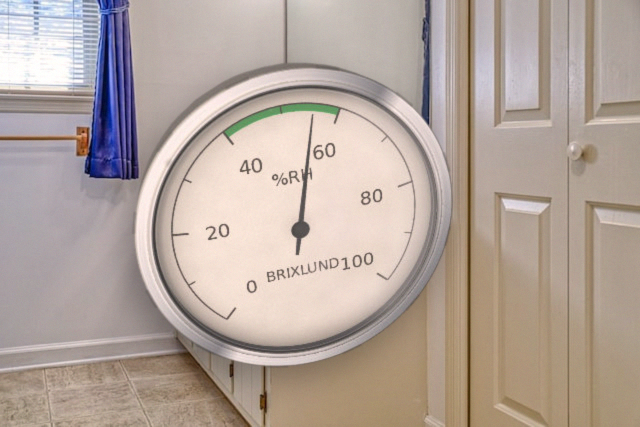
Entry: 55 %
